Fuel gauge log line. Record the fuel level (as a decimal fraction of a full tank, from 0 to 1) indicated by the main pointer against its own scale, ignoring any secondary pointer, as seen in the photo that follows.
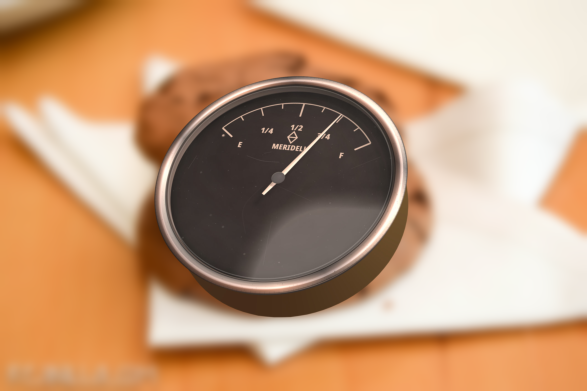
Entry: 0.75
